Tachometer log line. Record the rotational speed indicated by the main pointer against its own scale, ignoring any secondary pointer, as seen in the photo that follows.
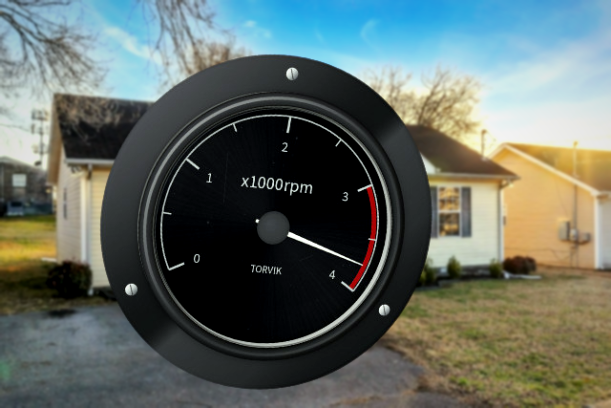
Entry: 3750 rpm
